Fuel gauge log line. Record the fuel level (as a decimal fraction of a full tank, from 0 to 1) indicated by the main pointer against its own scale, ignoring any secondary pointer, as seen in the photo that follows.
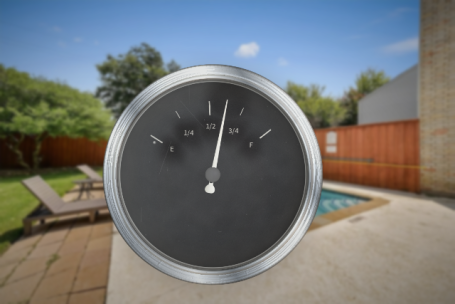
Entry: 0.625
